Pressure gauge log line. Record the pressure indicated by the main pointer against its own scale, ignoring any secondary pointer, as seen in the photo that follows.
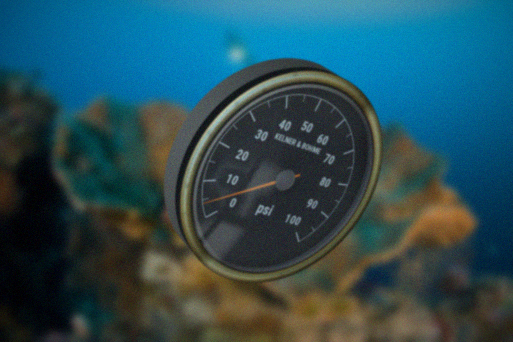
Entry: 5 psi
